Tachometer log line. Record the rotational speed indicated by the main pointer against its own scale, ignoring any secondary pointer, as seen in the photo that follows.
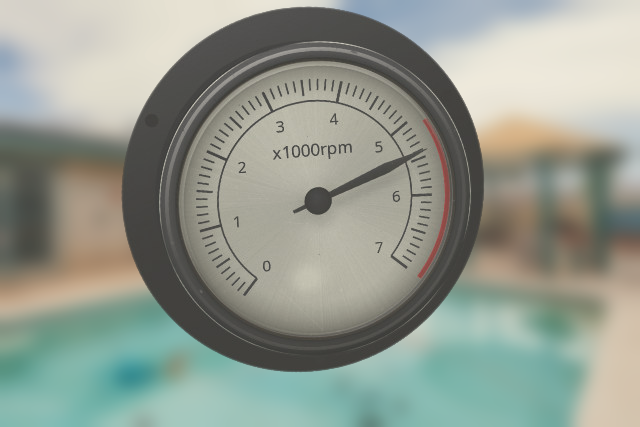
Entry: 5400 rpm
